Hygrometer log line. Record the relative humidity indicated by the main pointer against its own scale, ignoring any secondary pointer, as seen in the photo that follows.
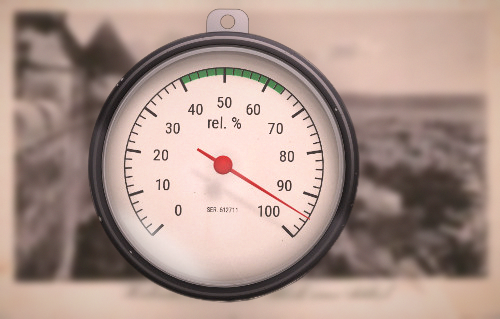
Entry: 95 %
